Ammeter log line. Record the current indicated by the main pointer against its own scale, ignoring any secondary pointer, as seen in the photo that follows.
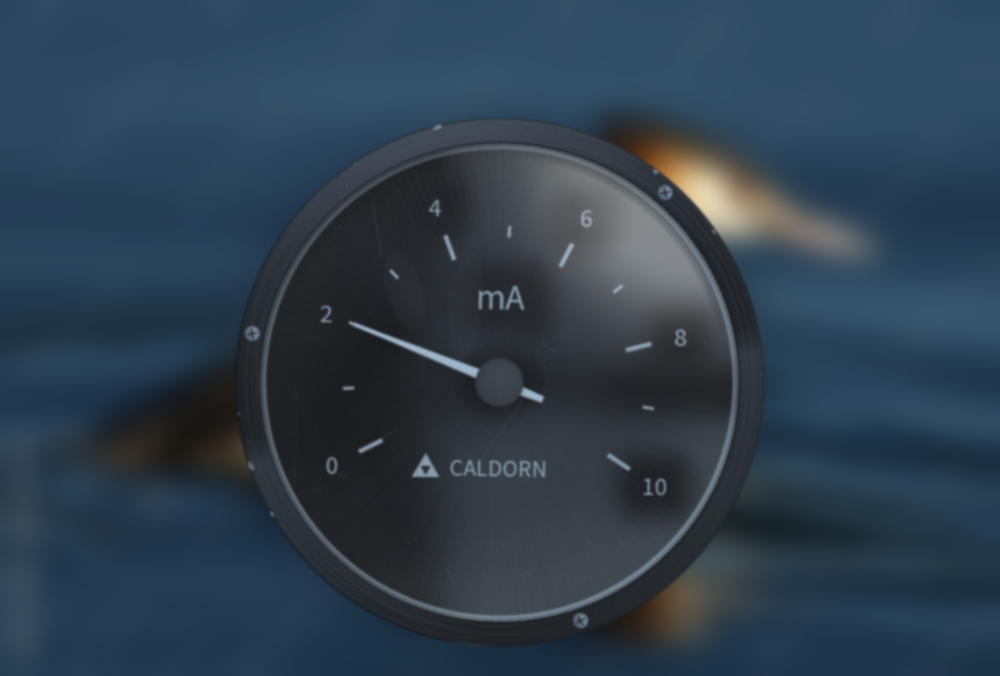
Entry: 2 mA
